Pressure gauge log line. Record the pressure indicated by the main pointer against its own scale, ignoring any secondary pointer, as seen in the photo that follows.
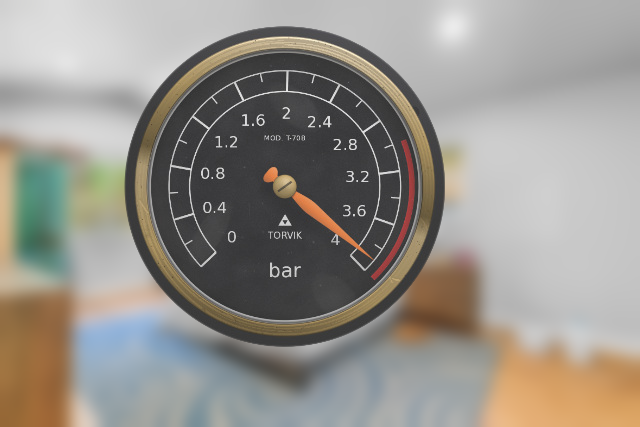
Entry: 3.9 bar
